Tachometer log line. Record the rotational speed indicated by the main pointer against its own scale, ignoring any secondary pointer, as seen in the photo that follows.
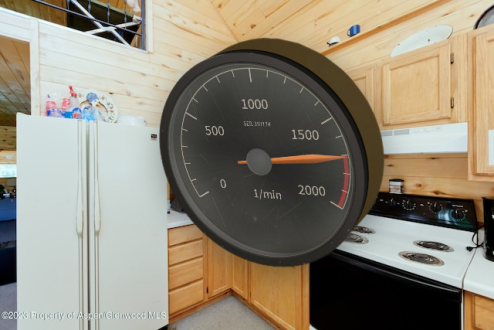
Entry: 1700 rpm
